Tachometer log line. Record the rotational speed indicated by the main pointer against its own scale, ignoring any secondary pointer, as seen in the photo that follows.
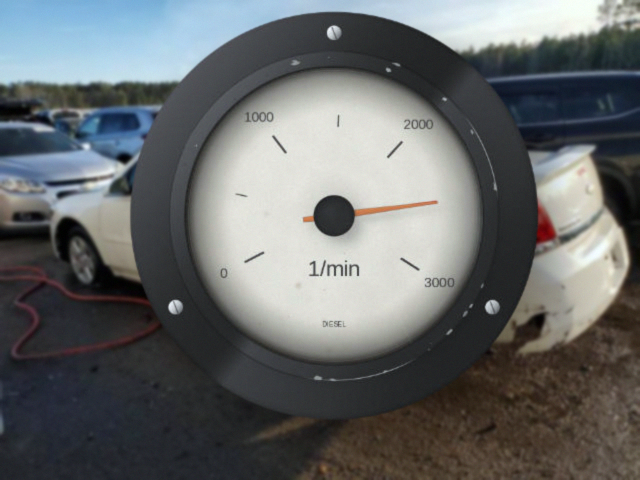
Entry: 2500 rpm
